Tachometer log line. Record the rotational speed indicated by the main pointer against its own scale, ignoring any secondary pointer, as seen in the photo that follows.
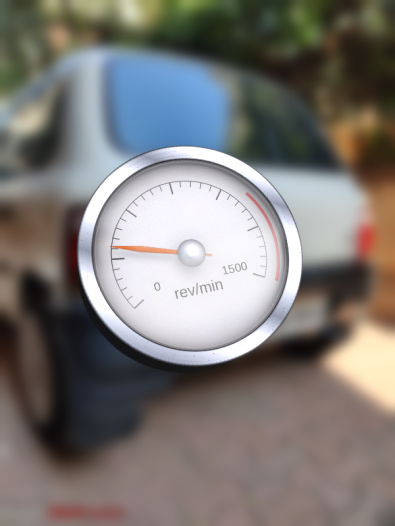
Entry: 300 rpm
